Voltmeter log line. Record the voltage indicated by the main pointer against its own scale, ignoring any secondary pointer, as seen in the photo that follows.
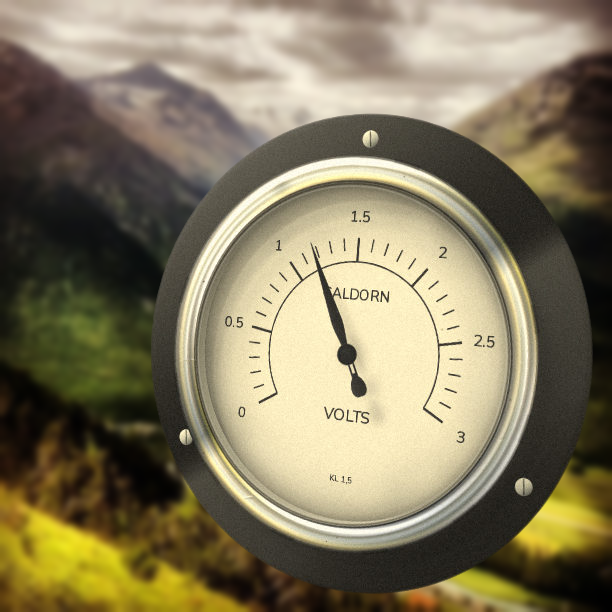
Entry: 1.2 V
